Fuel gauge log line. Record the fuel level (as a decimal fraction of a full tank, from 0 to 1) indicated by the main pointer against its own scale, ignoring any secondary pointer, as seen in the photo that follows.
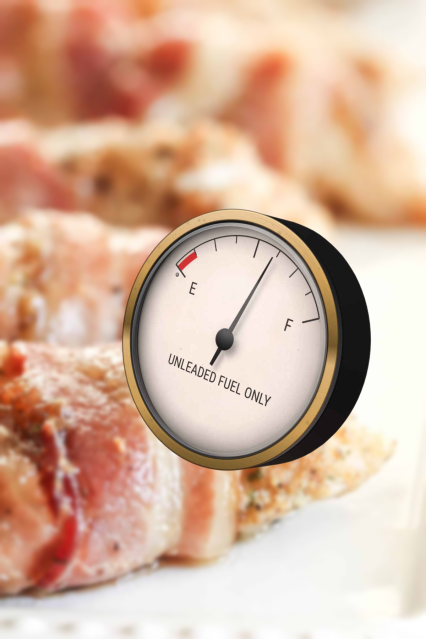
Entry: 0.625
